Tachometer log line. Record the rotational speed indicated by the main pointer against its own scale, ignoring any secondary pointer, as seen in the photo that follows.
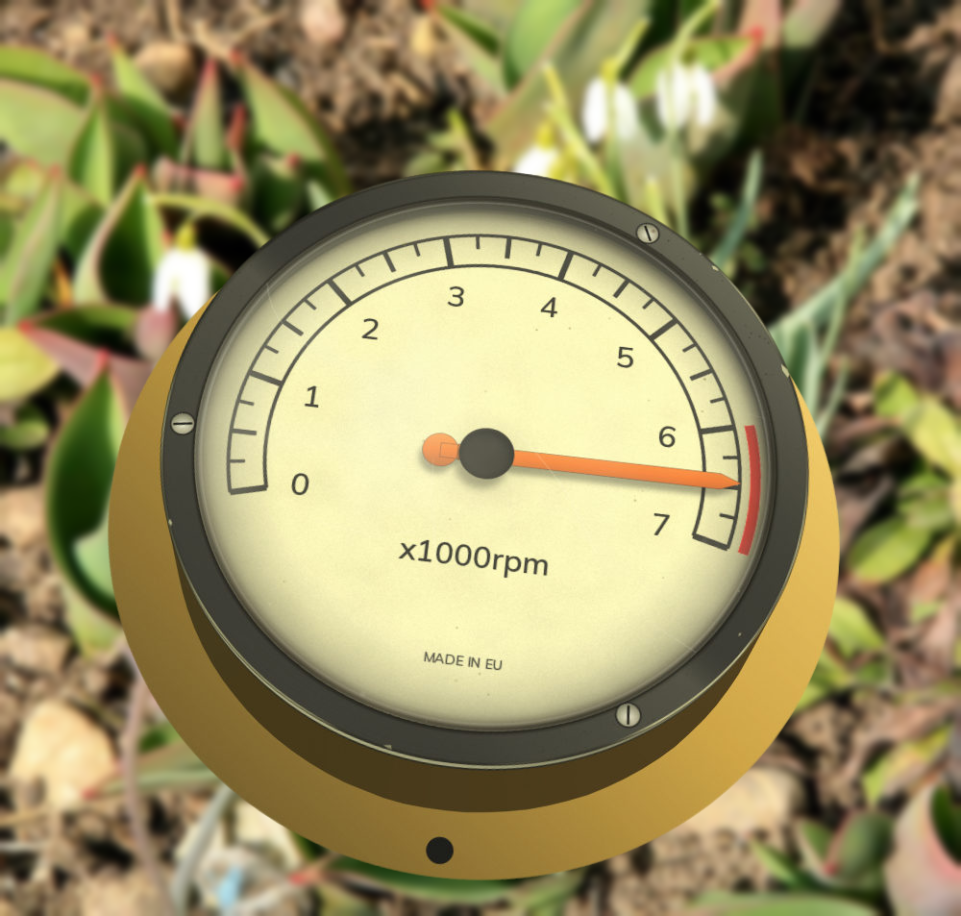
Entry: 6500 rpm
